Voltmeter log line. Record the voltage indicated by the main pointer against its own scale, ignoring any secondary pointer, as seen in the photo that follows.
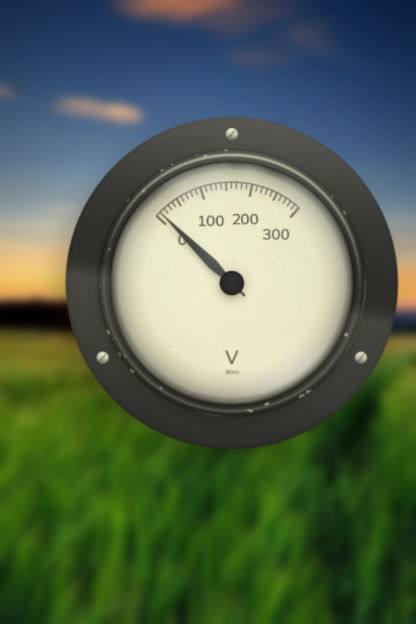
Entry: 10 V
